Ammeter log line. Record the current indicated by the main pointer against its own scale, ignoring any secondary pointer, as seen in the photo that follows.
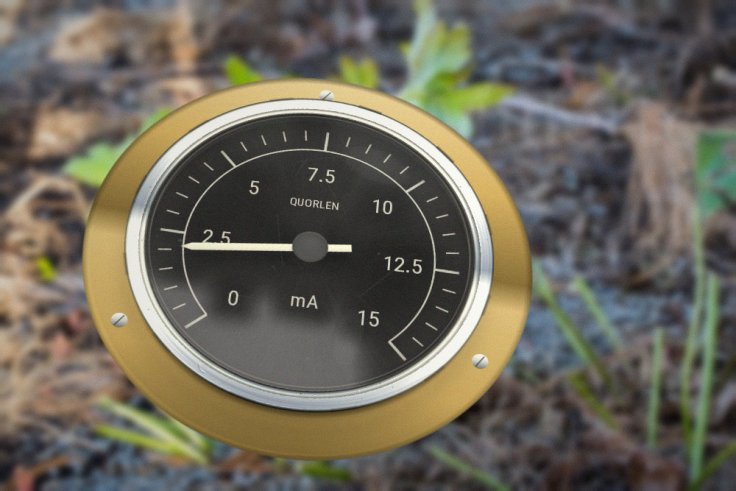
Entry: 2 mA
